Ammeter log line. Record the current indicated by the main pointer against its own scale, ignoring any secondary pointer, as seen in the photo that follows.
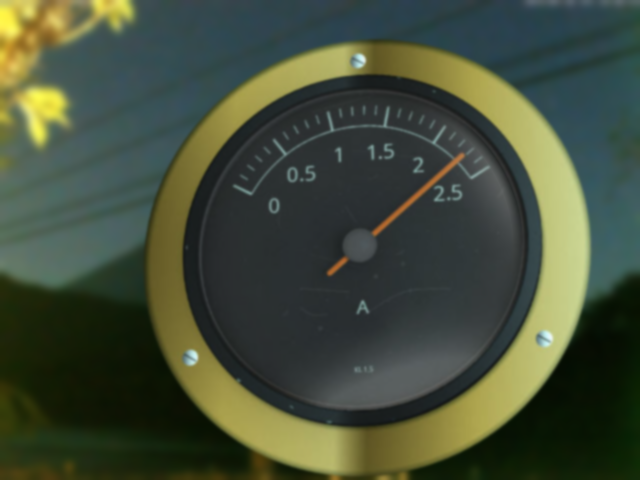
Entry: 2.3 A
